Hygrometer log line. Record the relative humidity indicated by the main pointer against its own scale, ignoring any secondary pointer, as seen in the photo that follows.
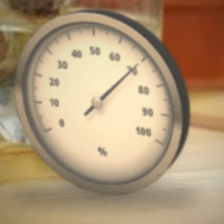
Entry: 70 %
